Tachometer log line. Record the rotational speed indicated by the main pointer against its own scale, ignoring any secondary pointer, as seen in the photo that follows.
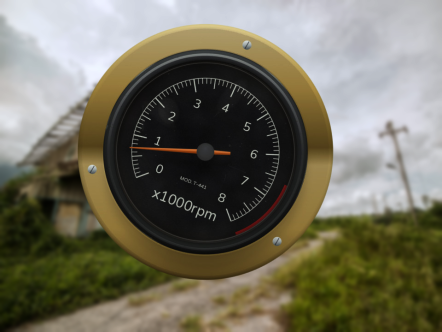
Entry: 700 rpm
